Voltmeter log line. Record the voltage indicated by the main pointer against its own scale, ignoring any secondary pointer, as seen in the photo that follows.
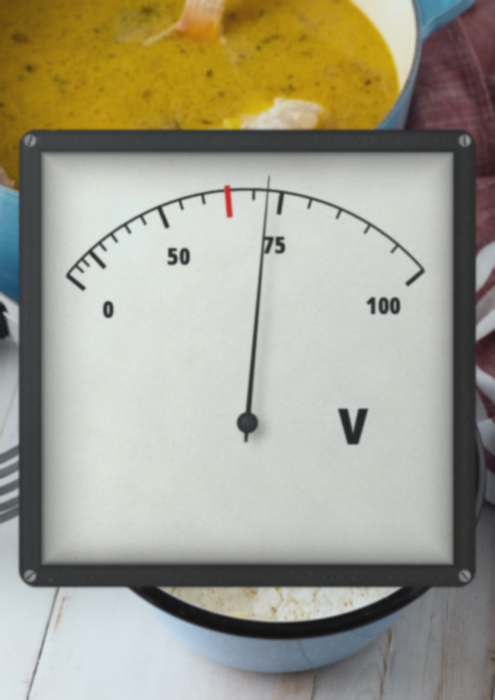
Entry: 72.5 V
